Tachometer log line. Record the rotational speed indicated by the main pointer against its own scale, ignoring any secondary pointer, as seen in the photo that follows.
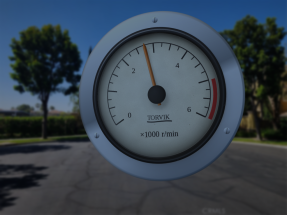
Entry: 2750 rpm
